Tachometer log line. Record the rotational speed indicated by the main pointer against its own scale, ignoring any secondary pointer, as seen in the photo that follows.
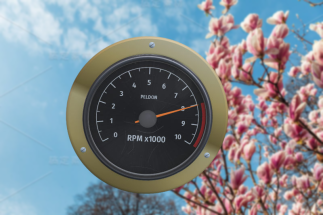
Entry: 8000 rpm
